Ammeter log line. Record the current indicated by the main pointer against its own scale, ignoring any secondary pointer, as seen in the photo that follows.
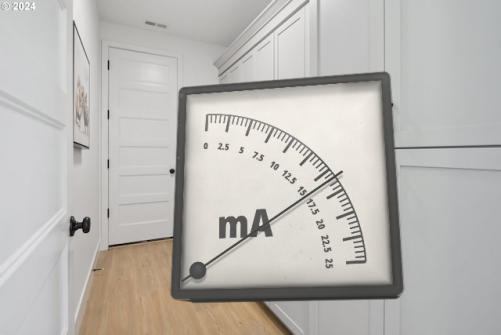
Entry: 16 mA
